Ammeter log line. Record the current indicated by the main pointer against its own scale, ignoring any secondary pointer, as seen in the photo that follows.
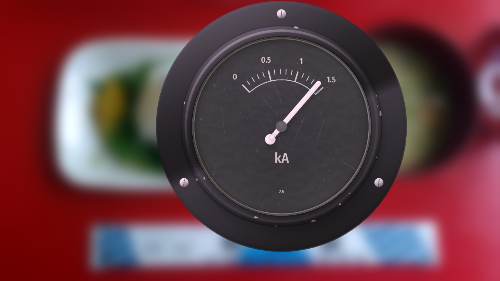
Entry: 1.4 kA
